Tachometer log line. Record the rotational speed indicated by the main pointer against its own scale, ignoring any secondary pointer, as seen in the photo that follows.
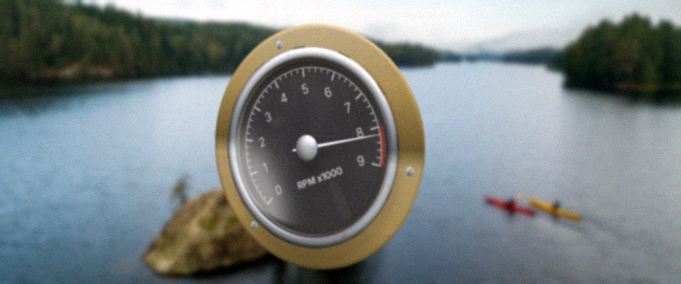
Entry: 8200 rpm
